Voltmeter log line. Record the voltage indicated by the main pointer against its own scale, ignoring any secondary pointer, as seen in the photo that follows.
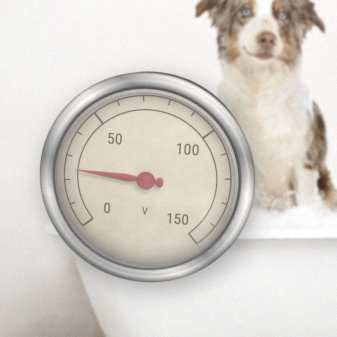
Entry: 25 V
